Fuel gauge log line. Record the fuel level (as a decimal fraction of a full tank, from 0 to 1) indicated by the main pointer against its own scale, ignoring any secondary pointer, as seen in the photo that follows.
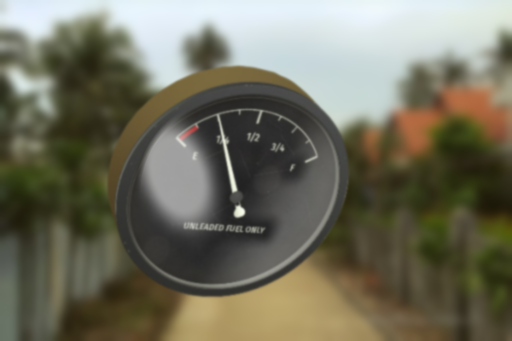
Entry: 0.25
